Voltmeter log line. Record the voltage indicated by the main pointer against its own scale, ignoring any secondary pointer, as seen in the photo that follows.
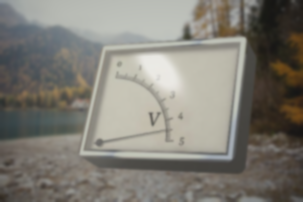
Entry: 4.5 V
